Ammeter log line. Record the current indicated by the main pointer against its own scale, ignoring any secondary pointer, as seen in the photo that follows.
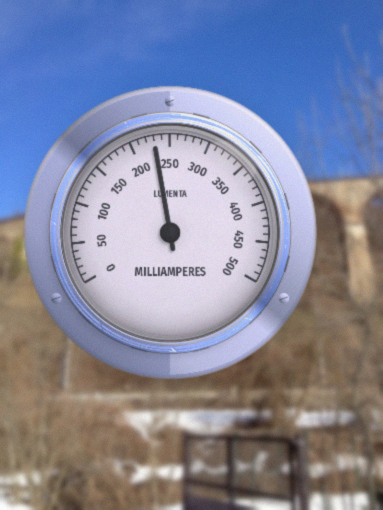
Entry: 230 mA
